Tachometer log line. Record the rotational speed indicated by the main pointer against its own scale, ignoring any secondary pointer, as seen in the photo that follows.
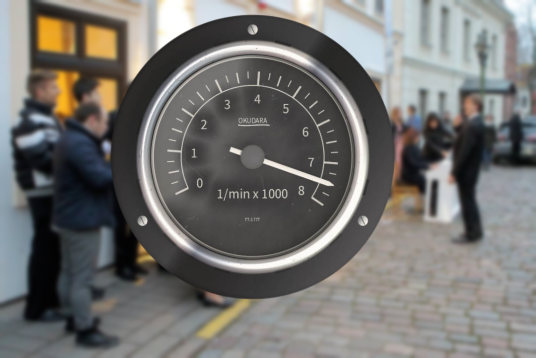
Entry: 7500 rpm
